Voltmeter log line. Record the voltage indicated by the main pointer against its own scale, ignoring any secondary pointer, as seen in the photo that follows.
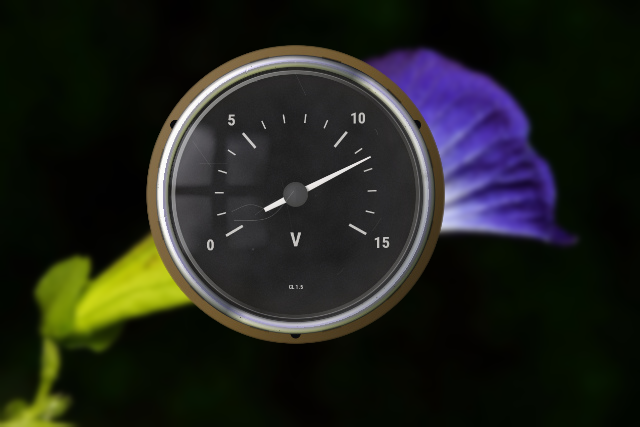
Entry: 11.5 V
